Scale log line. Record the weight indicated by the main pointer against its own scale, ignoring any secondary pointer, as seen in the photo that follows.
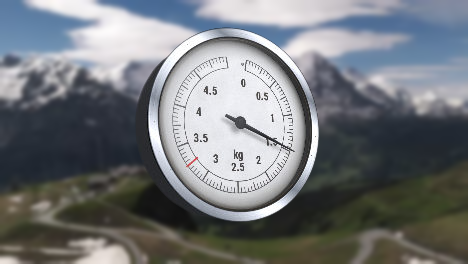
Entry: 1.5 kg
